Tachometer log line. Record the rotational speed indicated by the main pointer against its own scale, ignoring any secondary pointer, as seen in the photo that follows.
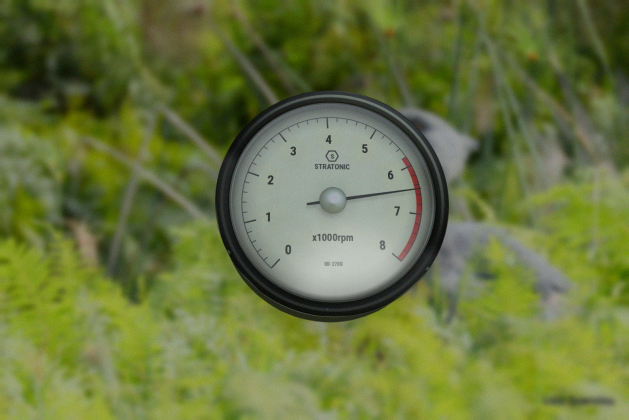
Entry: 6500 rpm
